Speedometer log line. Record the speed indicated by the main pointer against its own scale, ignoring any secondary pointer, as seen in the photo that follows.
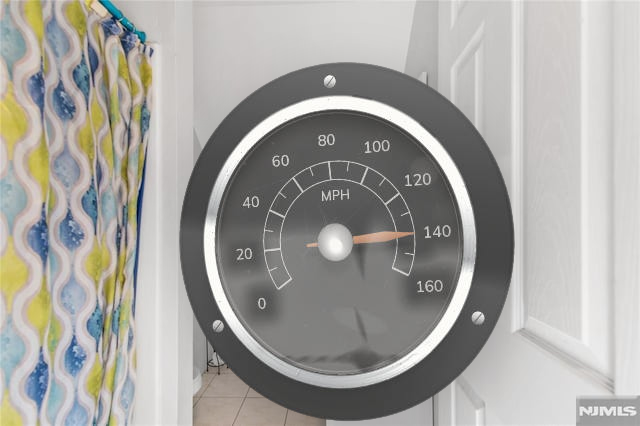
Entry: 140 mph
